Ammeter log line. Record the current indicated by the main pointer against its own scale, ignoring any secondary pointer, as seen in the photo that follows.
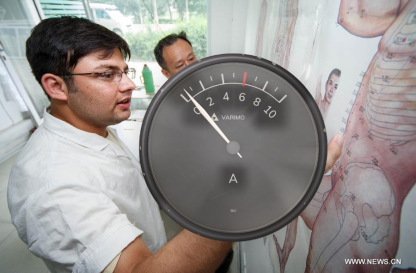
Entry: 0.5 A
